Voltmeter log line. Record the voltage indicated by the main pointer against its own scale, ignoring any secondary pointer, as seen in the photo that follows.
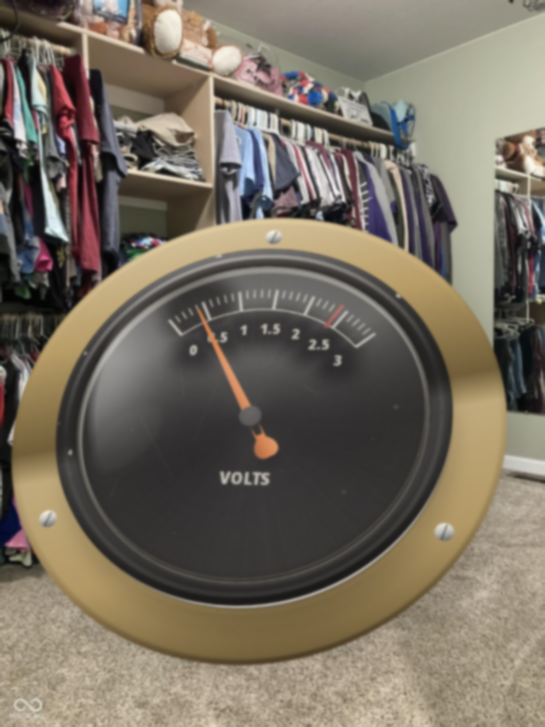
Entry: 0.4 V
